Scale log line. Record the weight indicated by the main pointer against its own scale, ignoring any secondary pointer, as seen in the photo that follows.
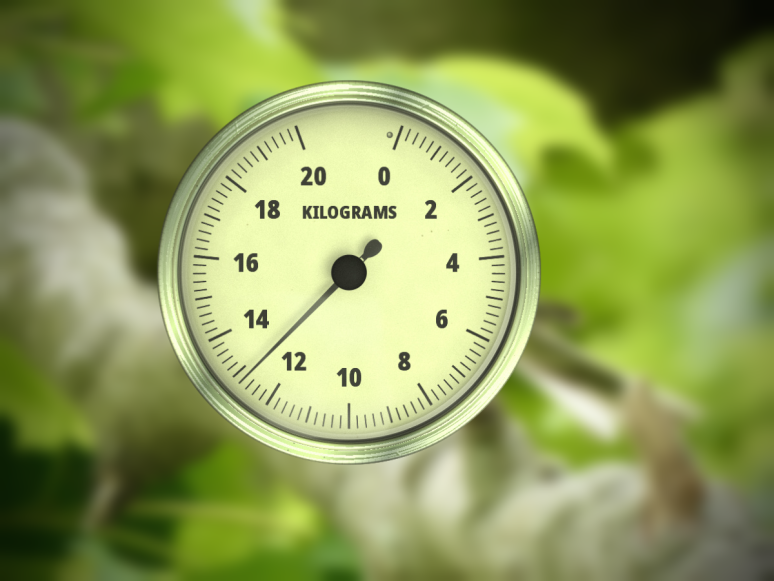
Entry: 12.8 kg
